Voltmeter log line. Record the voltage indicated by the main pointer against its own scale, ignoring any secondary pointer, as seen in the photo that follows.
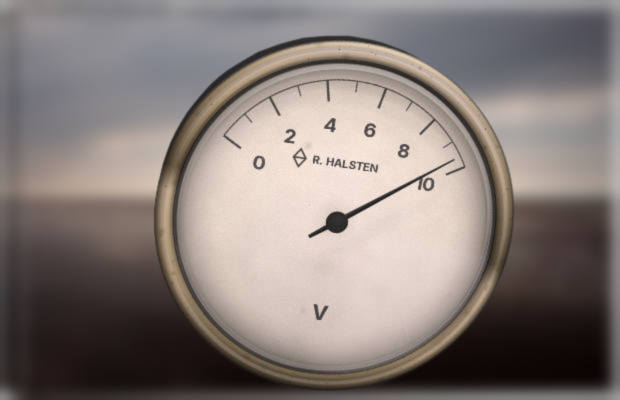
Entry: 9.5 V
